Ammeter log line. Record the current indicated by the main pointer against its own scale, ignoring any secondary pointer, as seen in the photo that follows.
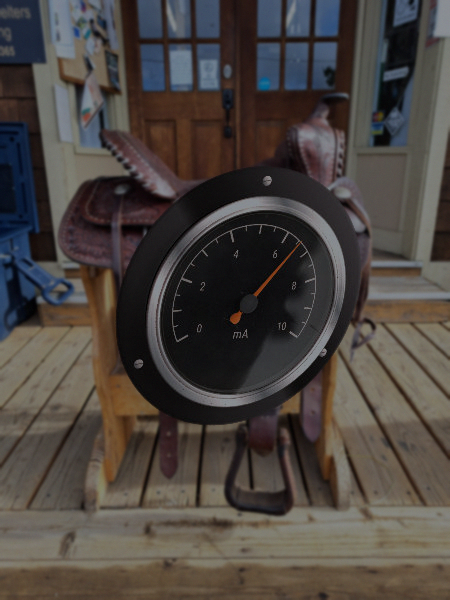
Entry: 6.5 mA
